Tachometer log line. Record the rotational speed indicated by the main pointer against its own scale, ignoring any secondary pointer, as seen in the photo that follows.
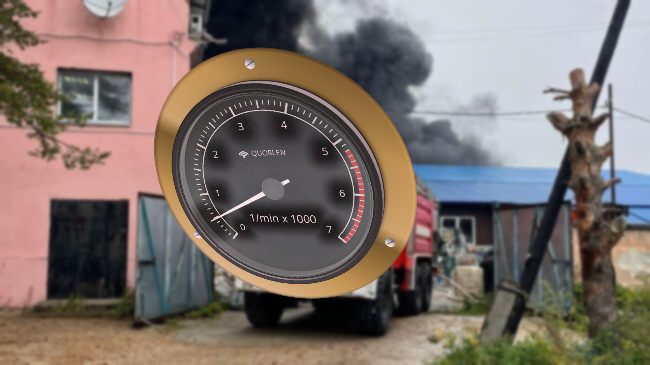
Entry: 500 rpm
